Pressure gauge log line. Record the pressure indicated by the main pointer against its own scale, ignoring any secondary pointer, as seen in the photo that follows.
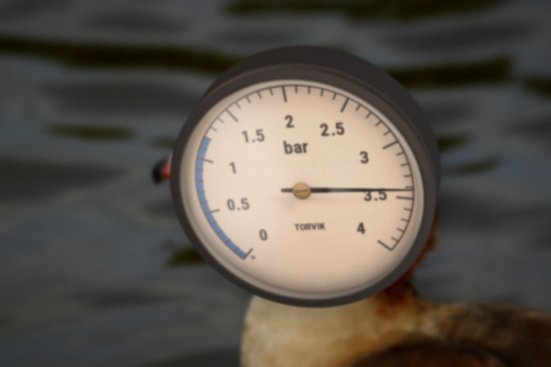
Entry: 3.4 bar
